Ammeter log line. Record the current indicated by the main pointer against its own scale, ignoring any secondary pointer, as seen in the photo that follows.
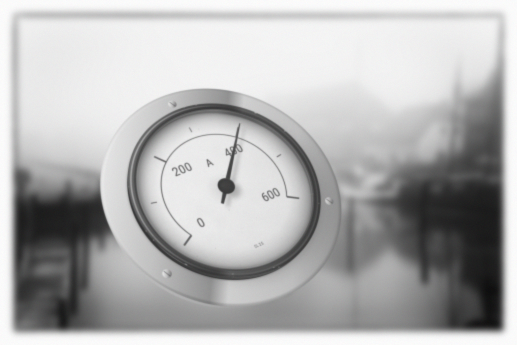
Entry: 400 A
